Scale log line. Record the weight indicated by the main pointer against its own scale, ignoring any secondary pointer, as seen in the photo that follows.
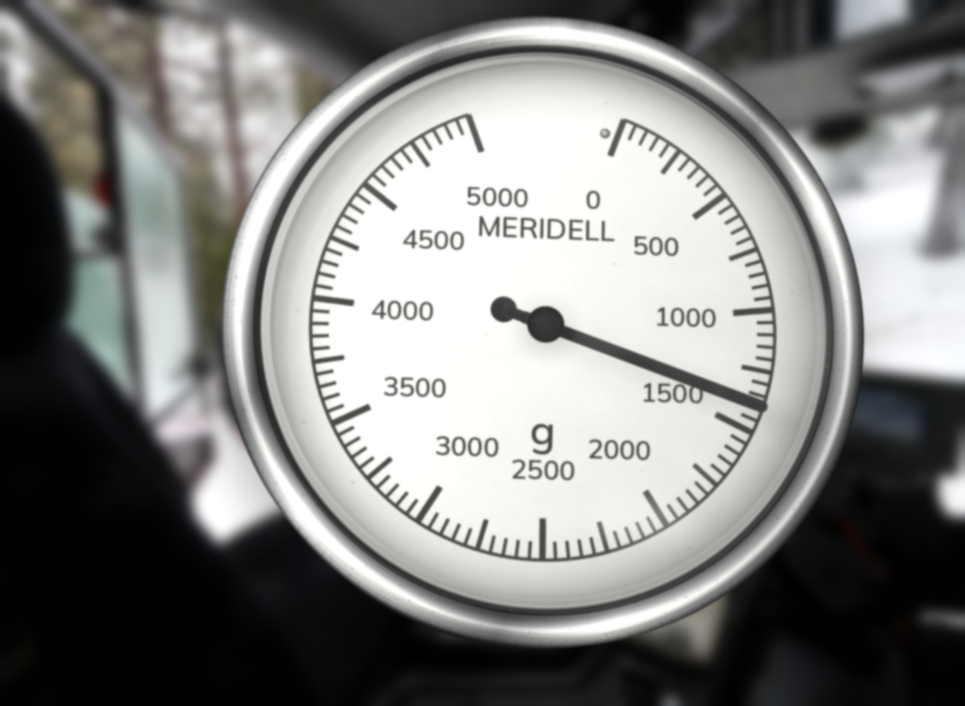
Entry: 1400 g
